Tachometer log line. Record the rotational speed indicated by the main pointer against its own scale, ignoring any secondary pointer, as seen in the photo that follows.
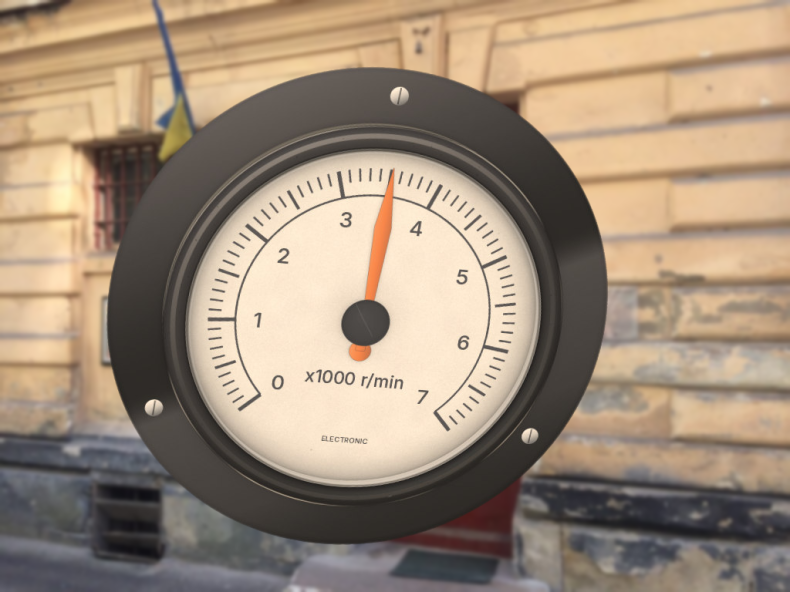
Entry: 3500 rpm
